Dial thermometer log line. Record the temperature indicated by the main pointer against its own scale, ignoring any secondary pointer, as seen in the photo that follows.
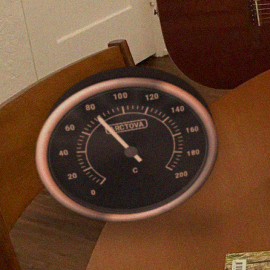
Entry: 80 °C
